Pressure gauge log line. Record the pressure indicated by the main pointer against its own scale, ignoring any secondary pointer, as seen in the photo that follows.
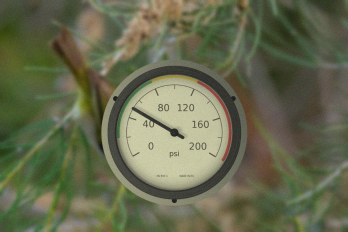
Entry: 50 psi
